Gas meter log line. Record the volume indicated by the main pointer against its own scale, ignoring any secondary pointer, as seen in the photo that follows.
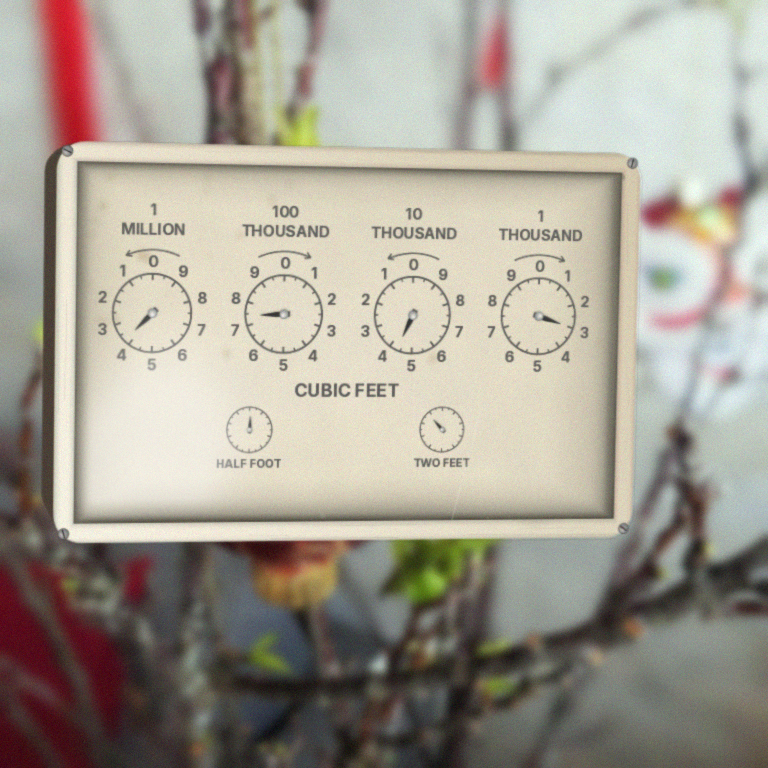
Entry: 374300 ft³
